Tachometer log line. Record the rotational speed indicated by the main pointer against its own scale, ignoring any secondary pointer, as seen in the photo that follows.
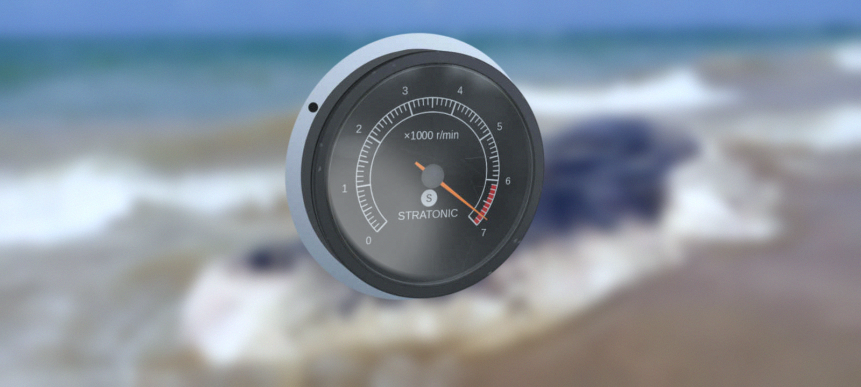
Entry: 6800 rpm
